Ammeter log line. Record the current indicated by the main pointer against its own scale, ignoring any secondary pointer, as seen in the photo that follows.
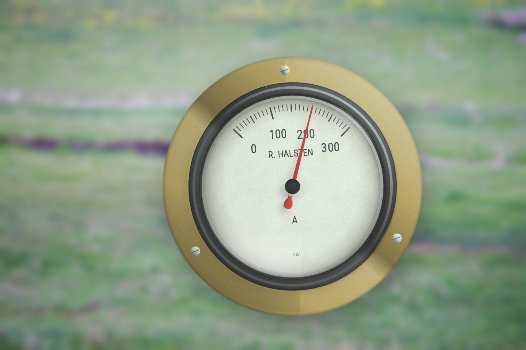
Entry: 200 A
